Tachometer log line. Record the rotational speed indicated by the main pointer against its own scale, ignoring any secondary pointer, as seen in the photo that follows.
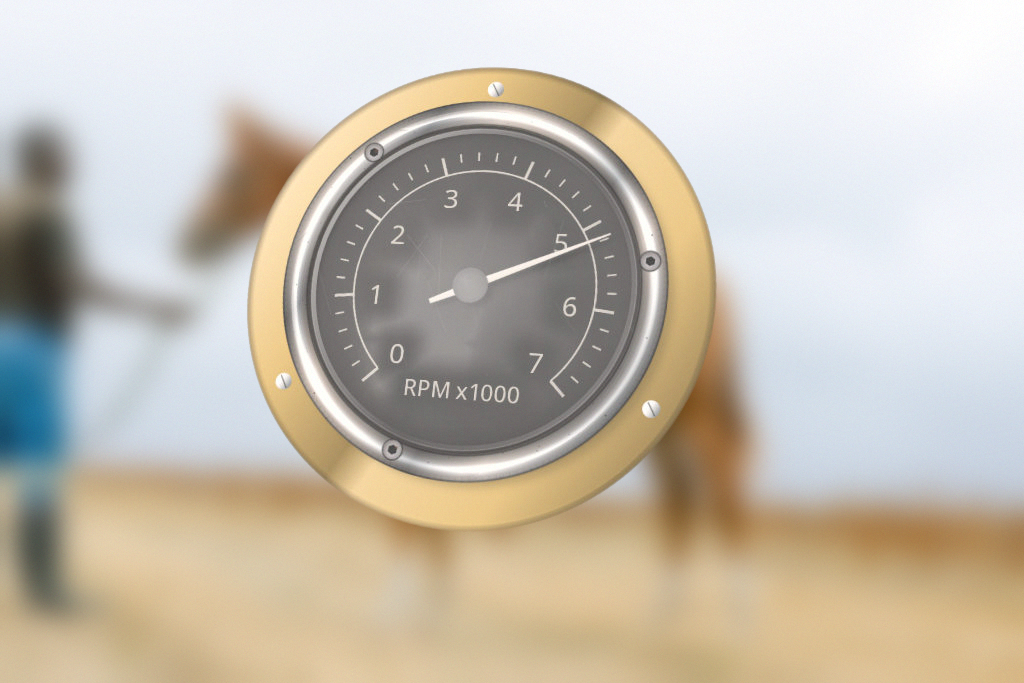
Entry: 5200 rpm
